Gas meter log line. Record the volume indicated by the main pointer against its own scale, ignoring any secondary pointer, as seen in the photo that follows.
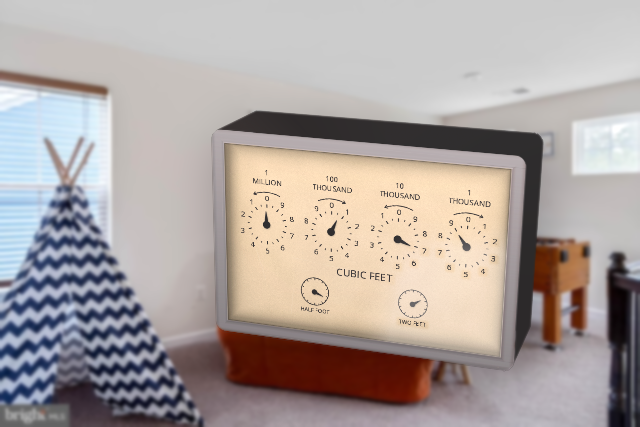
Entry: 6900 ft³
